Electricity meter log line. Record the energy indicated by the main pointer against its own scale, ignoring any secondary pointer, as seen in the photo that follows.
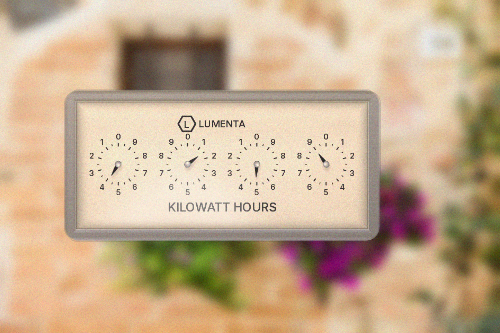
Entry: 4149 kWh
